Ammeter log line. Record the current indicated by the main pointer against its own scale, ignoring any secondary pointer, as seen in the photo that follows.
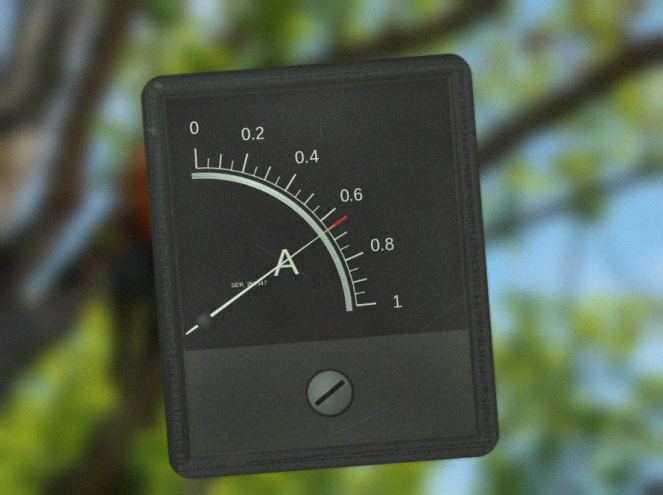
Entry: 0.65 A
